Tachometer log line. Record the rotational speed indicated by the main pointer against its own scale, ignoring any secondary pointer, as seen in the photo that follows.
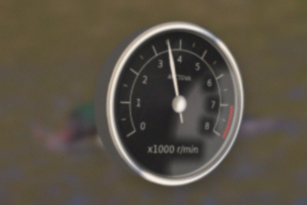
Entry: 3500 rpm
